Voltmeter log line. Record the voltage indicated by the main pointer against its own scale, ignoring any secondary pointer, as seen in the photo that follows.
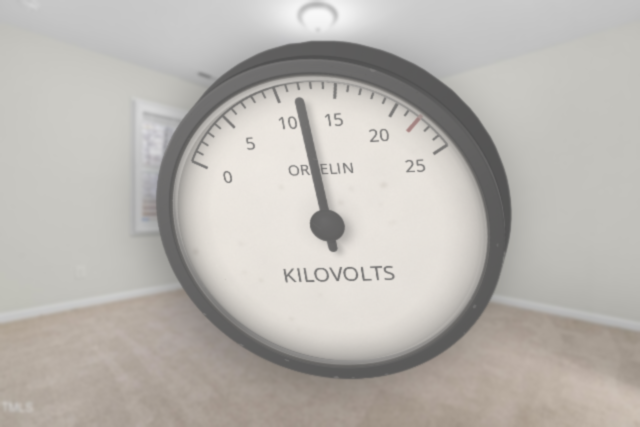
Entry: 12 kV
